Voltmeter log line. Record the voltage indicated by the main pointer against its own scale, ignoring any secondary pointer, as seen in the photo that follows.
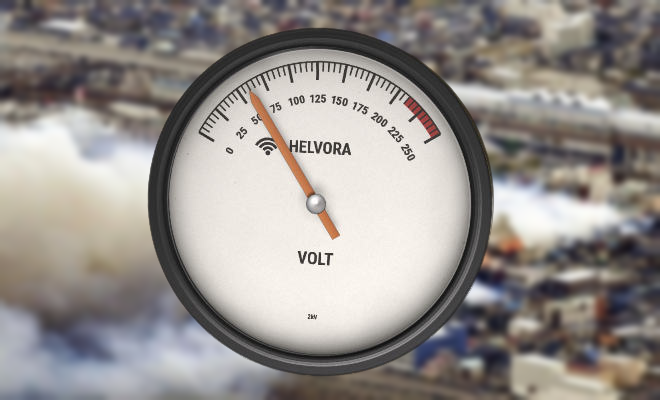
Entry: 60 V
